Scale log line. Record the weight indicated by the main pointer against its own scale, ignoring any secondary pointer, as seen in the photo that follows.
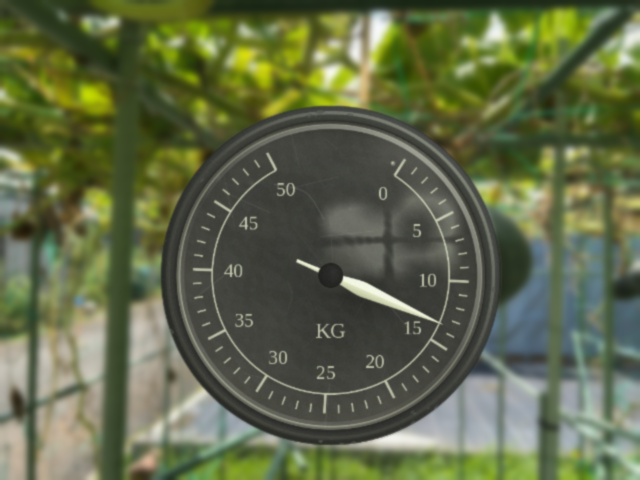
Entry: 13.5 kg
